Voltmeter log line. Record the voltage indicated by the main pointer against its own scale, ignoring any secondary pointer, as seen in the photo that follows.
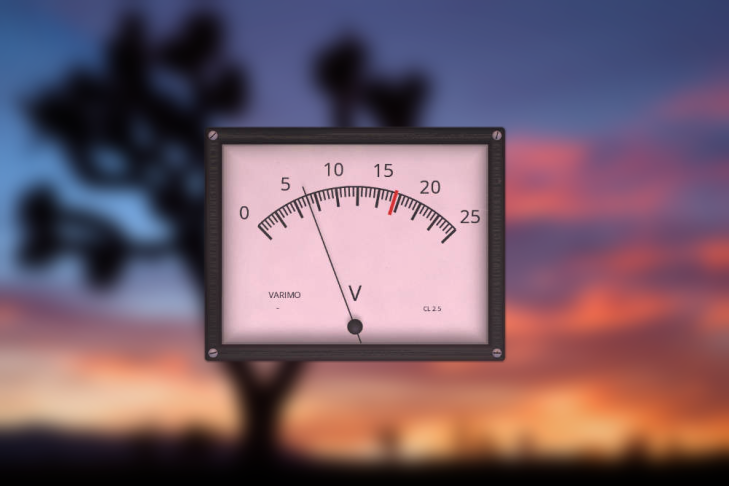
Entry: 6.5 V
